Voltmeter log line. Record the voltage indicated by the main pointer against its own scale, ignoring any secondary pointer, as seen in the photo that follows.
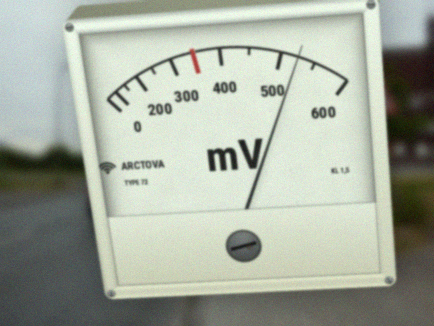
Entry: 525 mV
